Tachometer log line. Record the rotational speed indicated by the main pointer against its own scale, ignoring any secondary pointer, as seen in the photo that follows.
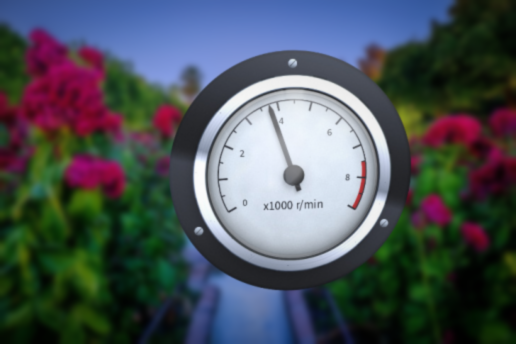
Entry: 3750 rpm
